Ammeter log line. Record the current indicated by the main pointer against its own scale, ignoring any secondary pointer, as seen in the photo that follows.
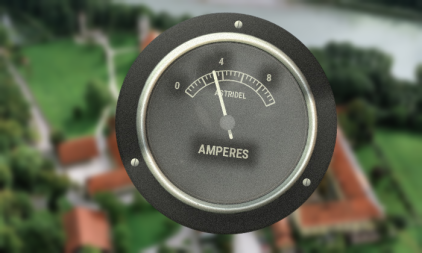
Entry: 3.2 A
